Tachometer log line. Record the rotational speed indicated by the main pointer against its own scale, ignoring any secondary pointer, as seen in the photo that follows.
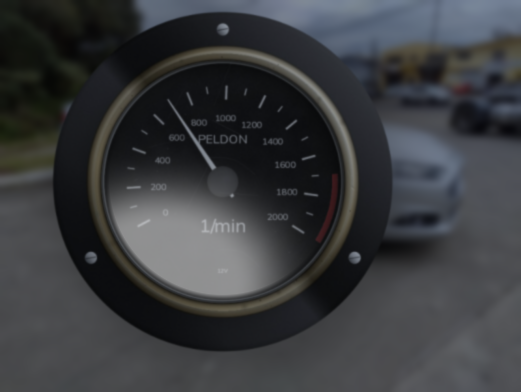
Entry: 700 rpm
